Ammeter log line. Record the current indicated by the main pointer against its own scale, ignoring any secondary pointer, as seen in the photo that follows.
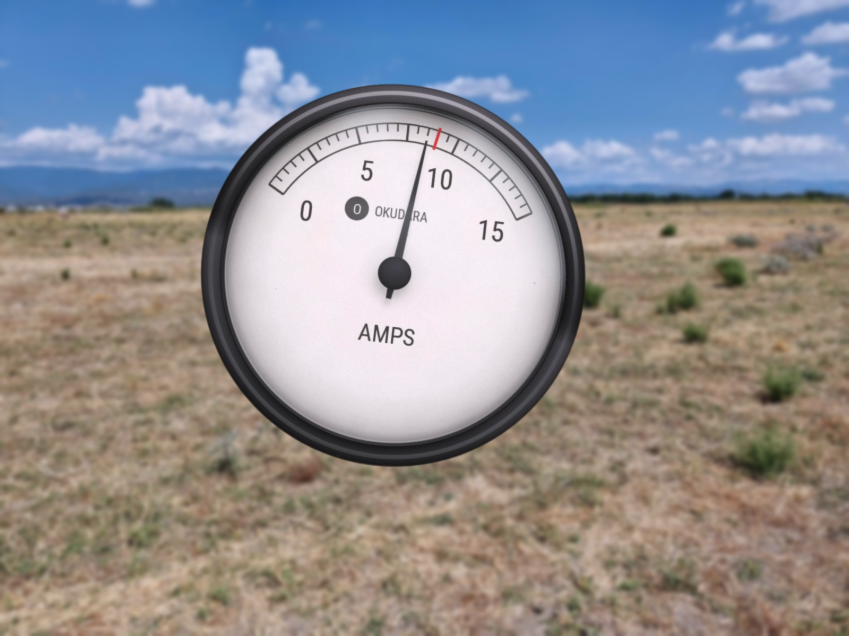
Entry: 8.5 A
